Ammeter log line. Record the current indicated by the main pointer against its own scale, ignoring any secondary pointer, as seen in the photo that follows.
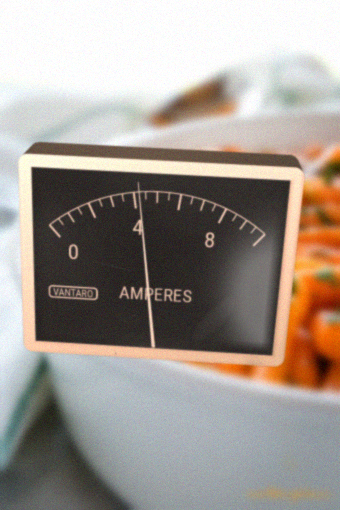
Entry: 4.25 A
